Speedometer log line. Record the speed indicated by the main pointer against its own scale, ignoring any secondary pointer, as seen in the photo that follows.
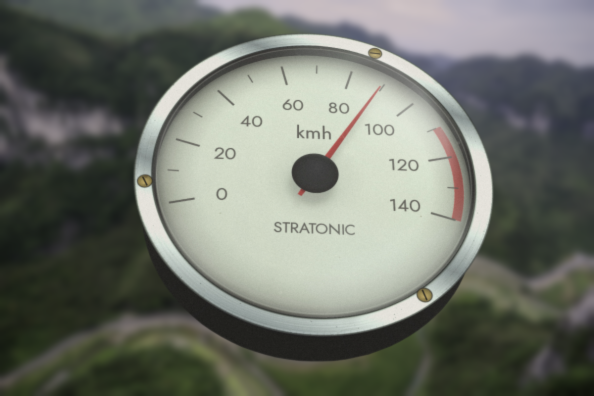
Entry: 90 km/h
